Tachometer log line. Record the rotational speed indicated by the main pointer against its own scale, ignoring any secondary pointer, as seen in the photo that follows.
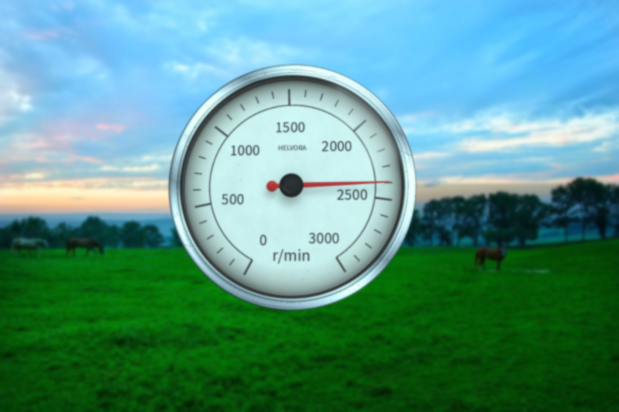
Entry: 2400 rpm
